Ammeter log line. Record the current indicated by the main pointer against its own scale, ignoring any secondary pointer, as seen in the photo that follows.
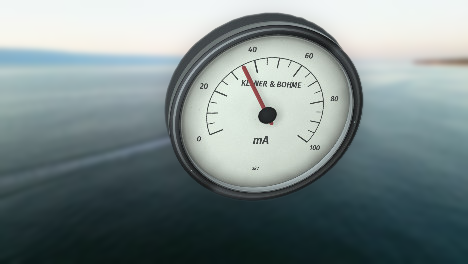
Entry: 35 mA
